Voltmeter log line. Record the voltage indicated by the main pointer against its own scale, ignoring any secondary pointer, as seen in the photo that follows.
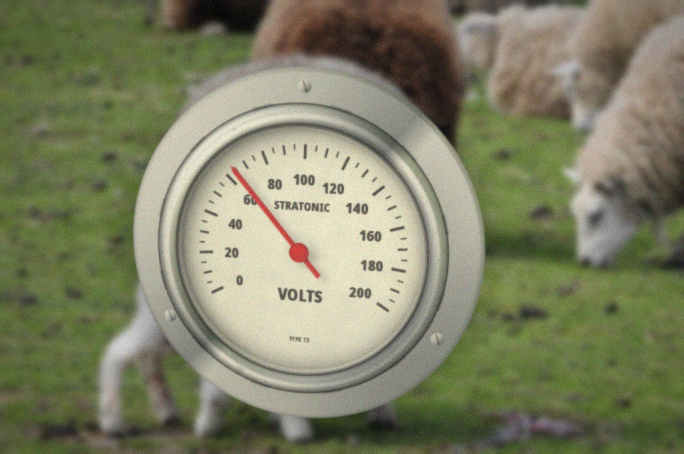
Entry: 65 V
